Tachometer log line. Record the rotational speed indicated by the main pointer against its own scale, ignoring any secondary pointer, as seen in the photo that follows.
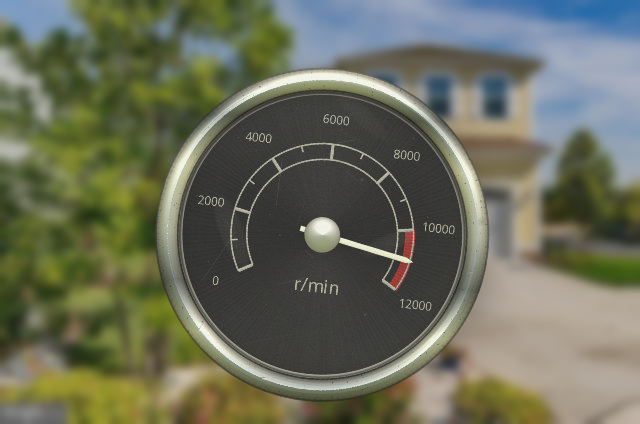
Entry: 11000 rpm
